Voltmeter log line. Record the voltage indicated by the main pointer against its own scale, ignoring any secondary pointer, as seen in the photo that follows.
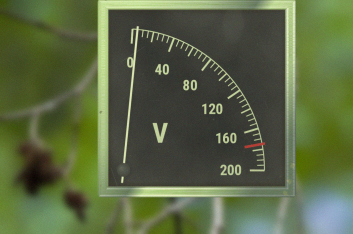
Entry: 5 V
